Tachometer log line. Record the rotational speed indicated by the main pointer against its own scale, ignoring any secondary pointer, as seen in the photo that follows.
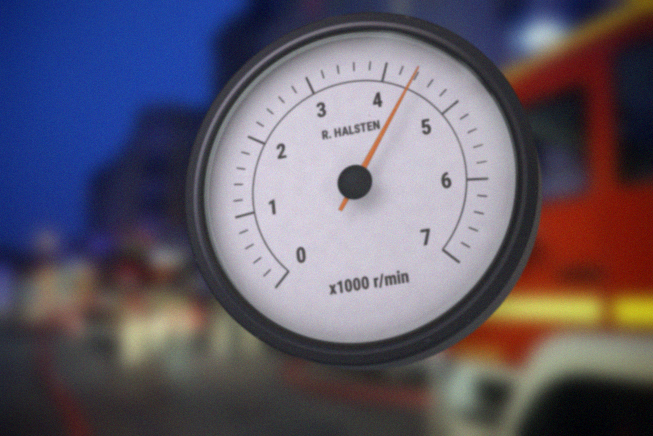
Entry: 4400 rpm
